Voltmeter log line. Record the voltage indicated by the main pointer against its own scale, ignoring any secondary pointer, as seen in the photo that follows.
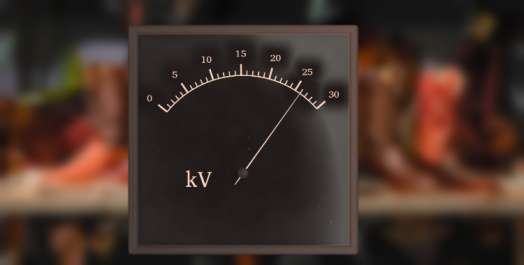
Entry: 26 kV
